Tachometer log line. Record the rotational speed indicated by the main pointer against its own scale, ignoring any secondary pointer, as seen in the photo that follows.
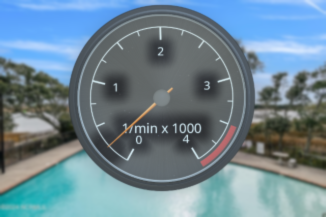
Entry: 250 rpm
